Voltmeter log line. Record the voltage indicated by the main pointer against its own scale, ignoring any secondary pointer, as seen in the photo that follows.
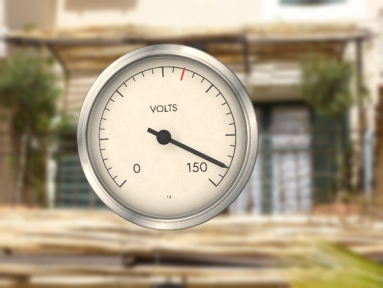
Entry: 140 V
